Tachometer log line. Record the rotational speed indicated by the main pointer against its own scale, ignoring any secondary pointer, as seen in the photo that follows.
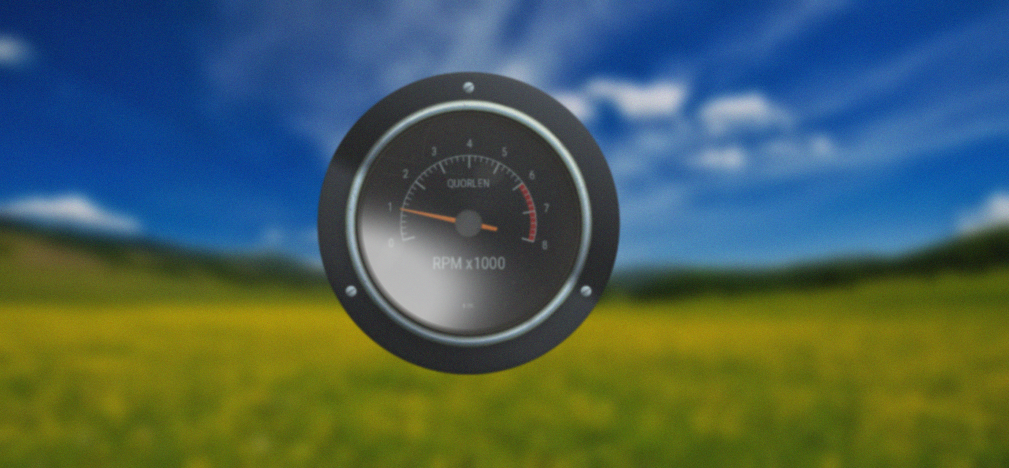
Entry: 1000 rpm
